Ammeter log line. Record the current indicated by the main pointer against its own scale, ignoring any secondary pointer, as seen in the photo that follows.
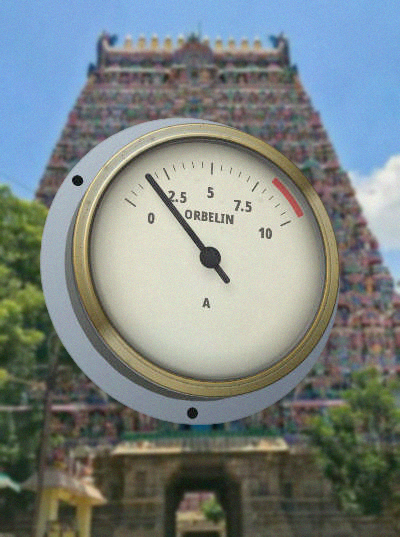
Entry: 1.5 A
